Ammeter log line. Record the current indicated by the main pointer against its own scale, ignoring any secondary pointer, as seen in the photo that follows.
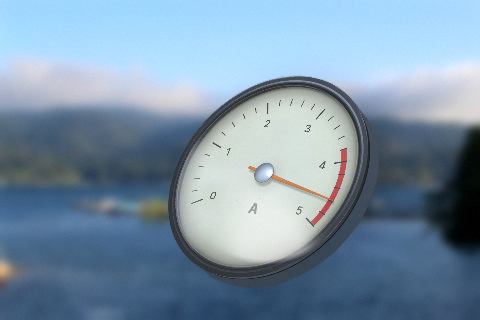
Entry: 4.6 A
